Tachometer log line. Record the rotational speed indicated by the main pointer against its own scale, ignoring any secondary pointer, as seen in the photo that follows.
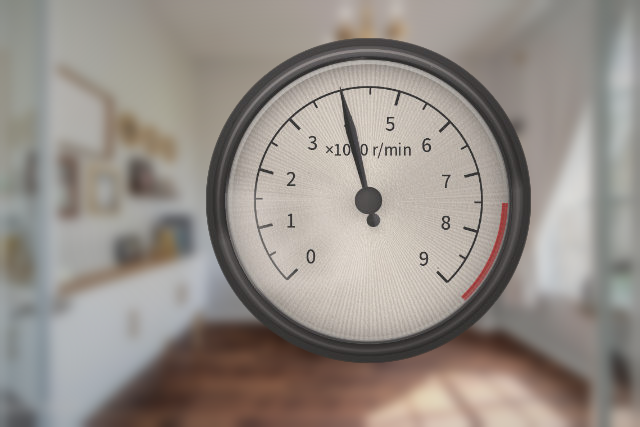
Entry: 4000 rpm
